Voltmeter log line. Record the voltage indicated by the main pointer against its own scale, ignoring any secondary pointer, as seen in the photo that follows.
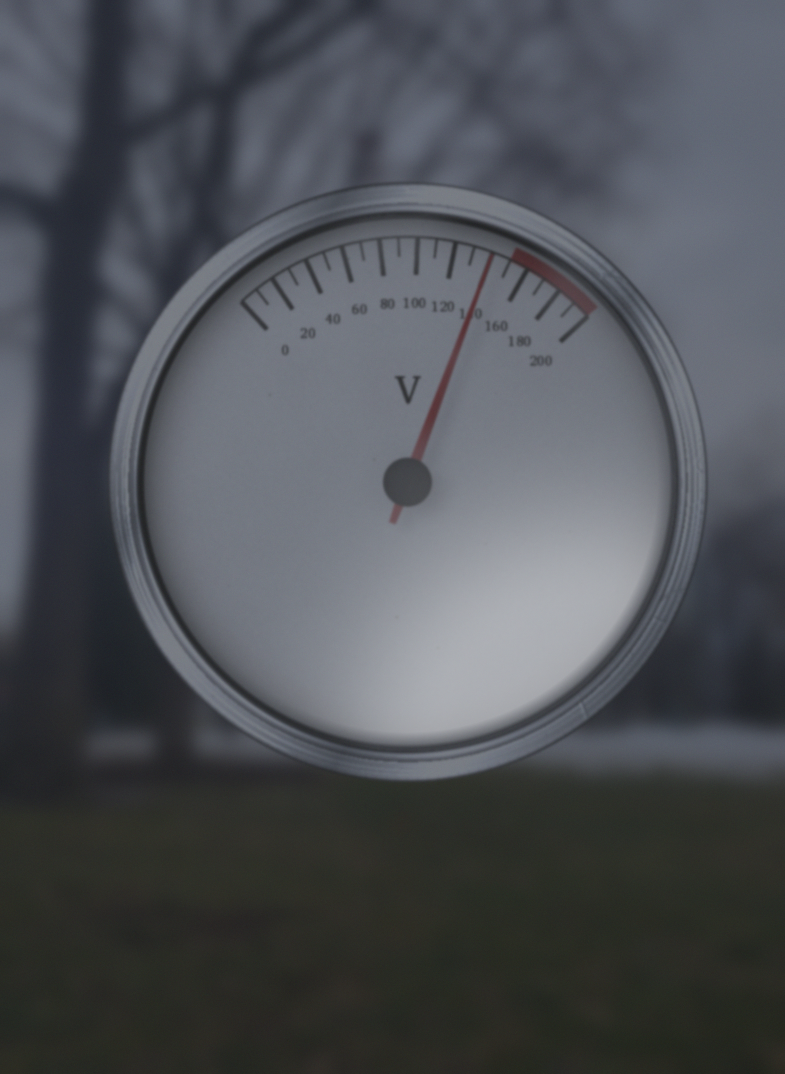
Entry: 140 V
